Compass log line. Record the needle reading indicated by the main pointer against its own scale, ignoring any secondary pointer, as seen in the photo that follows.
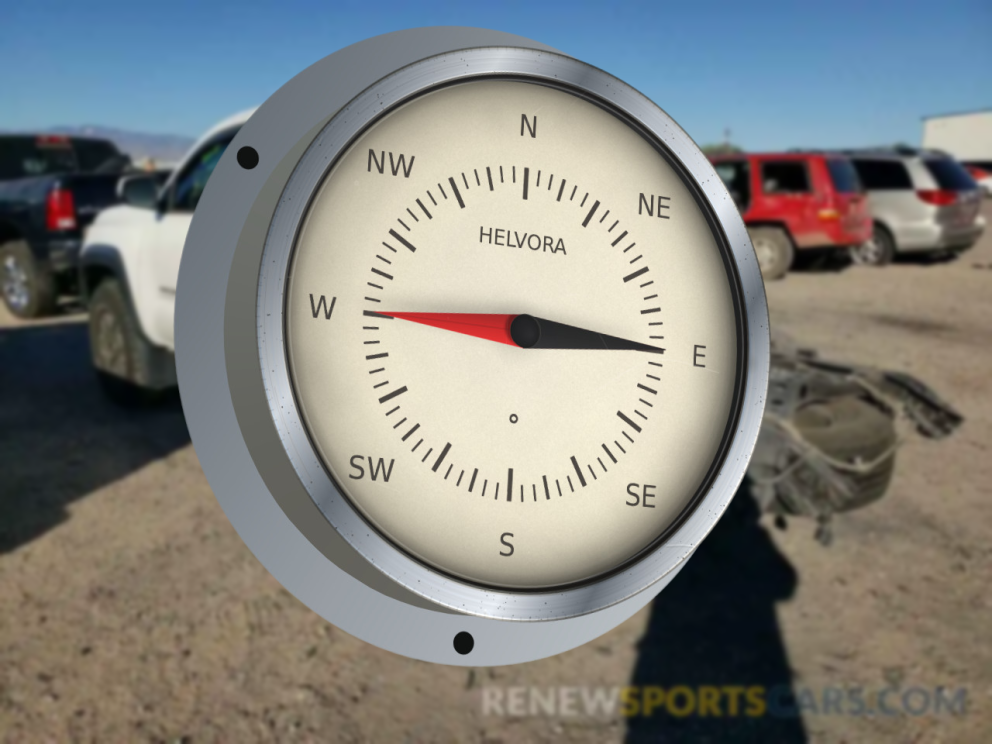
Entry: 270 °
